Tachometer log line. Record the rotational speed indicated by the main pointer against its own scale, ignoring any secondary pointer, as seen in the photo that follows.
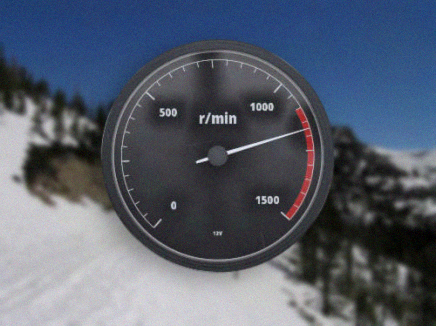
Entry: 1175 rpm
